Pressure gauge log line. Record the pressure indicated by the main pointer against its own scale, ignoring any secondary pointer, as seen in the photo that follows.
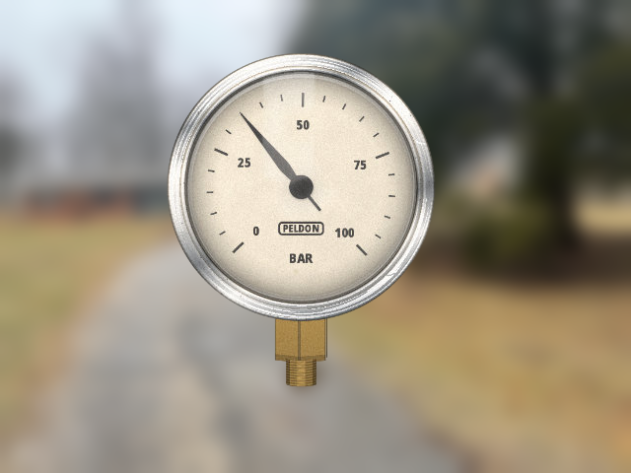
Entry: 35 bar
